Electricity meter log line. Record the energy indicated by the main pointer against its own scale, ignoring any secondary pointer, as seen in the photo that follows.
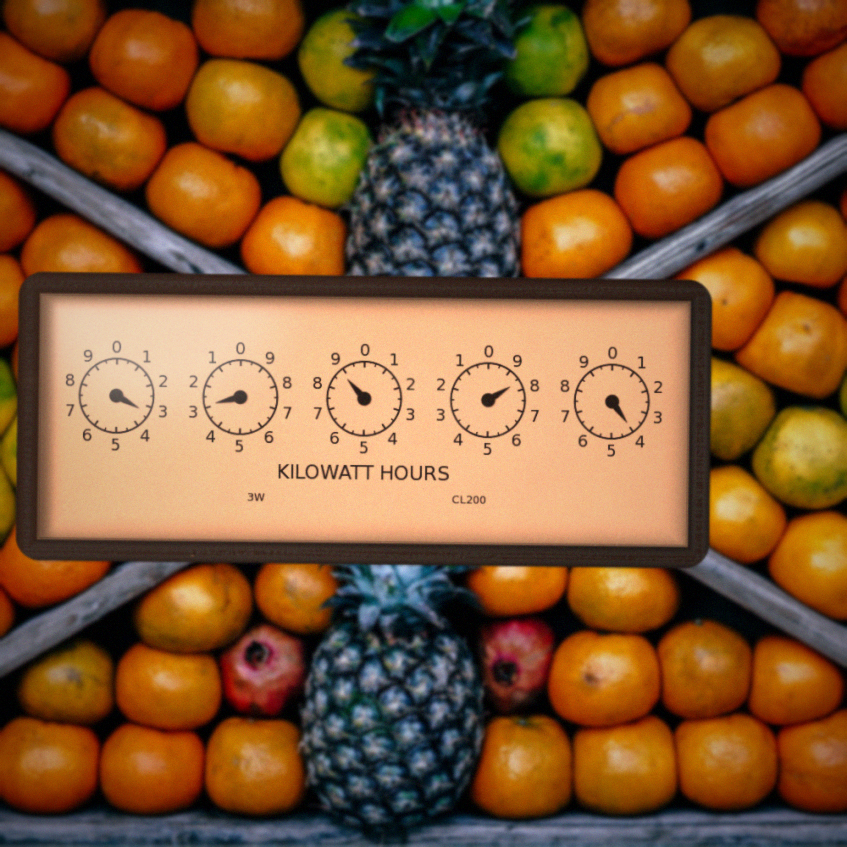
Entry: 32884 kWh
